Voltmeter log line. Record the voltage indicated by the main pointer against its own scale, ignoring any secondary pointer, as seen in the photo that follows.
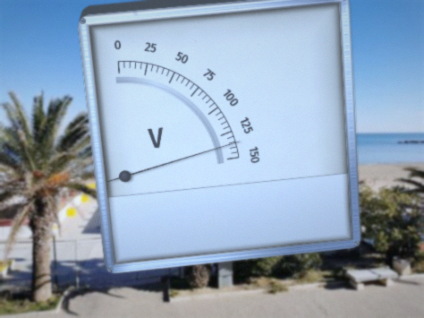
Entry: 135 V
